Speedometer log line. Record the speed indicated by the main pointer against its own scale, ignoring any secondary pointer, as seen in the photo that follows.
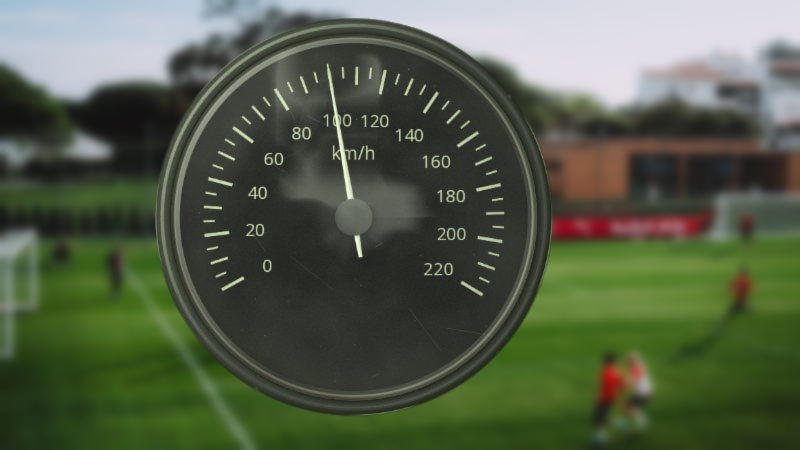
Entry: 100 km/h
